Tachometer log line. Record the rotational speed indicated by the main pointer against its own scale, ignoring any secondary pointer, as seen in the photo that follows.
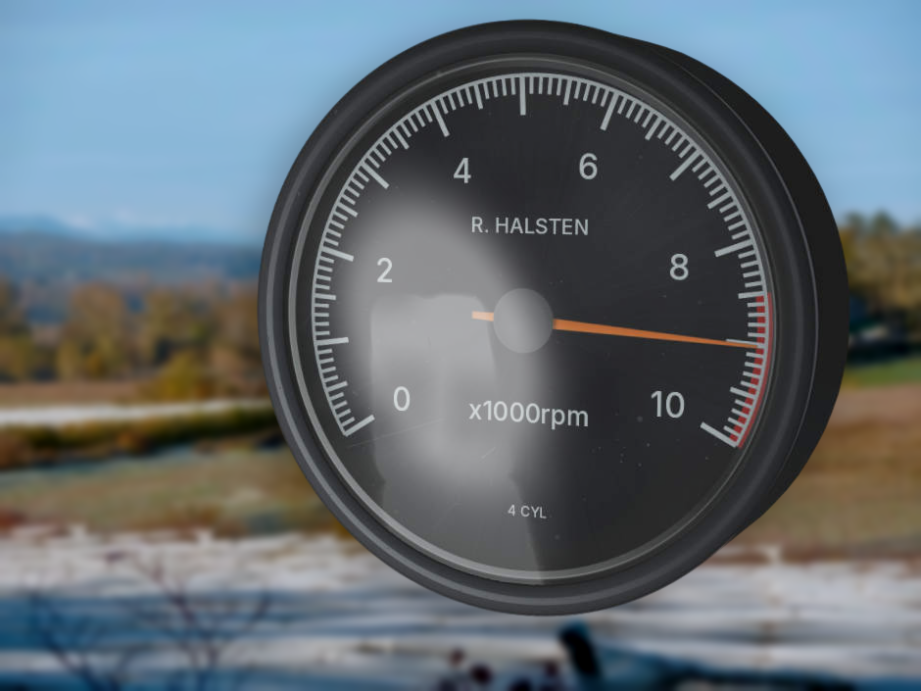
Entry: 9000 rpm
